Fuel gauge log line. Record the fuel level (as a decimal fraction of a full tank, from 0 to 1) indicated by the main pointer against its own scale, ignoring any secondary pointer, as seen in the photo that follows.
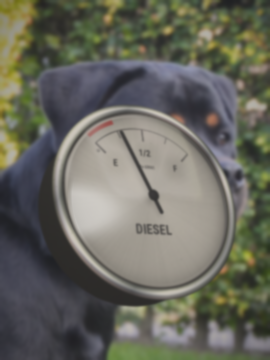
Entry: 0.25
